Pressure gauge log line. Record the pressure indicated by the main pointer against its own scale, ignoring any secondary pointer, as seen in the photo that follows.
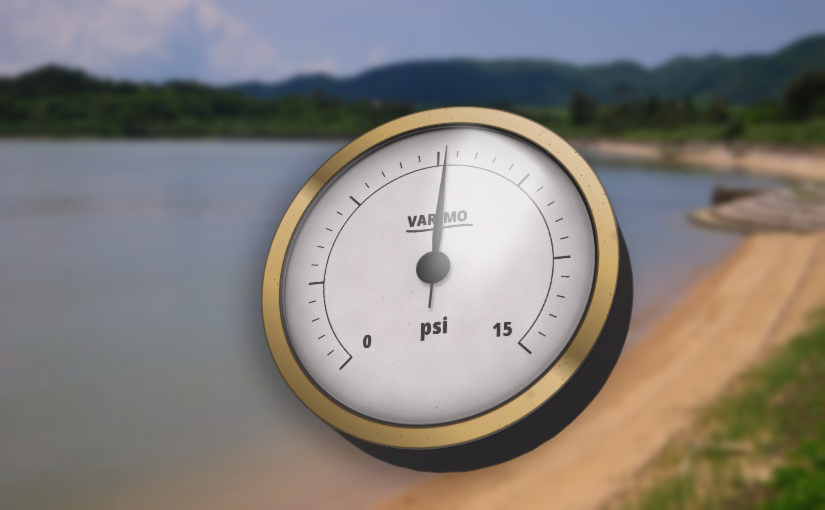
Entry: 7.75 psi
